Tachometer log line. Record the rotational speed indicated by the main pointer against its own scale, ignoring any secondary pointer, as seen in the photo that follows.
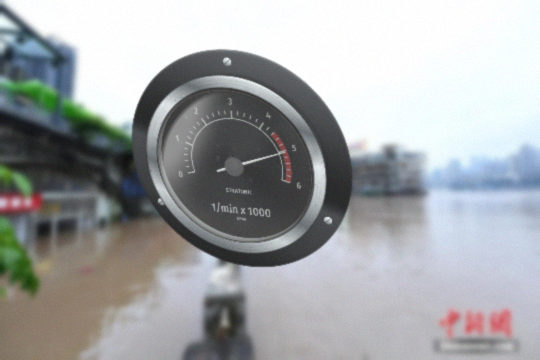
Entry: 5000 rpm
